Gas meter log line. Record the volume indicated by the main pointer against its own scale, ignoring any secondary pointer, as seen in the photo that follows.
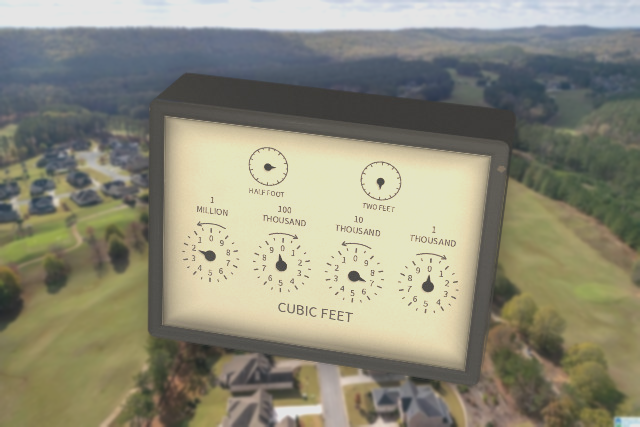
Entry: 197000 ft³
